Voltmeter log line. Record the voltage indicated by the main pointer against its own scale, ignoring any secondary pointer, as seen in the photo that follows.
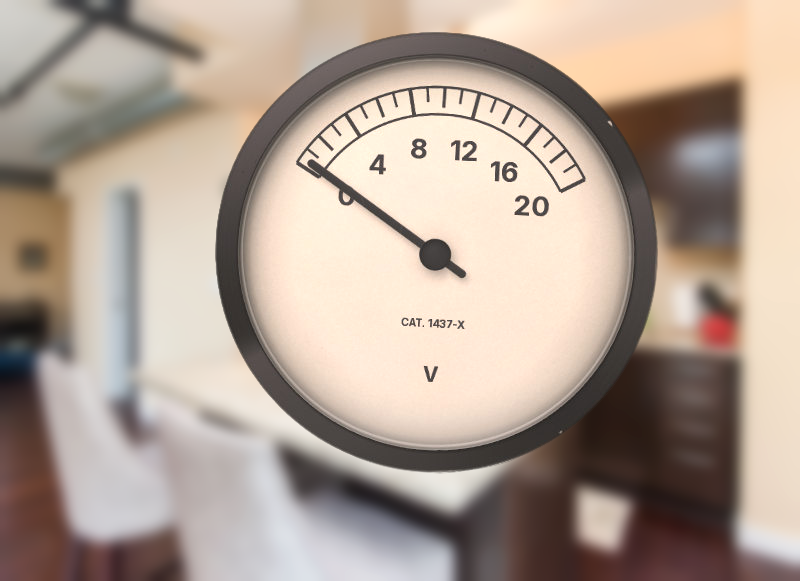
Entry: 0.5 V
